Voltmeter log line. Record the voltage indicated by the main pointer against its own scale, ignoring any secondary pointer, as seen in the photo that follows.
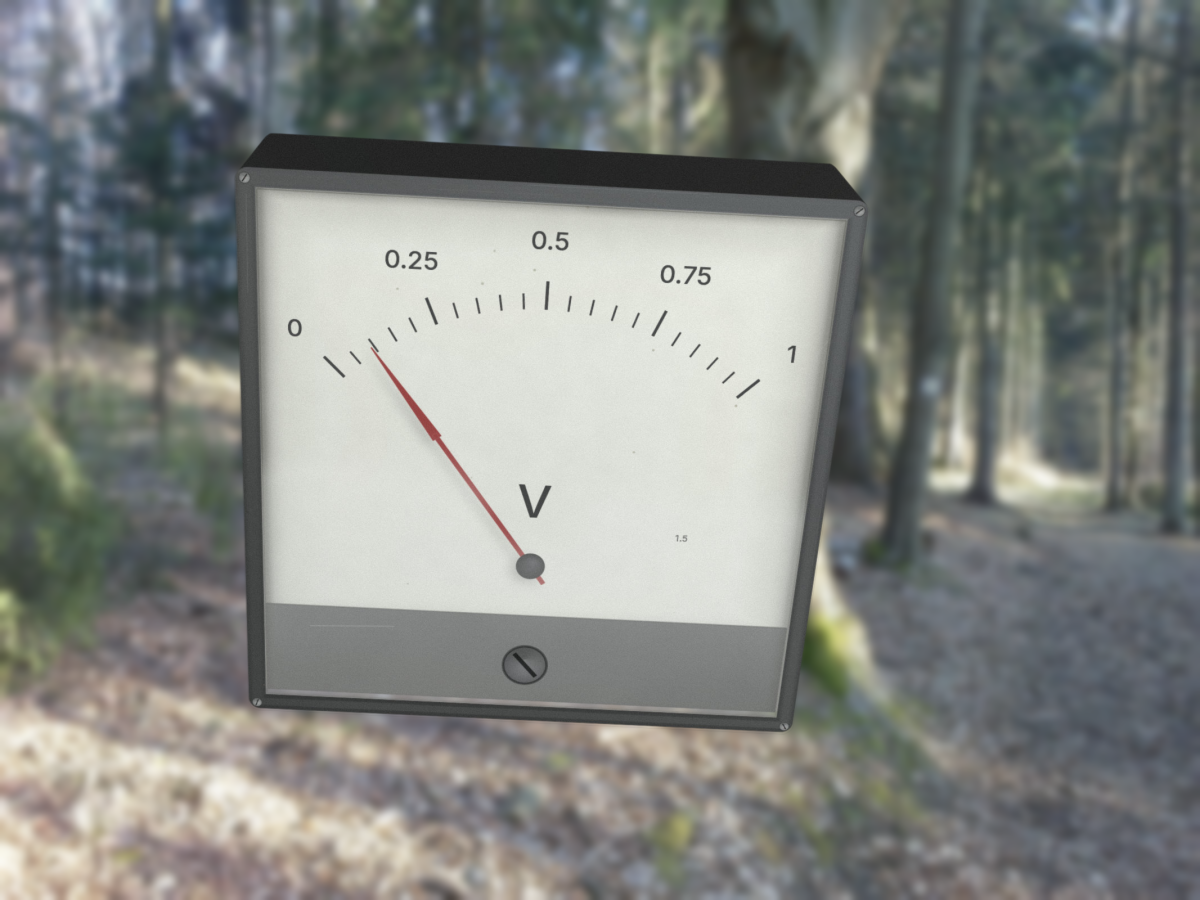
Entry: 0.1 V
